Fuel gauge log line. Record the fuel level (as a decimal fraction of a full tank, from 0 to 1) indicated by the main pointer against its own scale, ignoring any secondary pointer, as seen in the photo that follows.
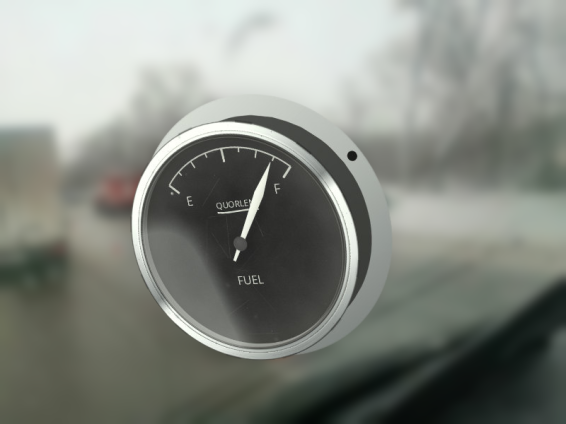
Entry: 0.875
